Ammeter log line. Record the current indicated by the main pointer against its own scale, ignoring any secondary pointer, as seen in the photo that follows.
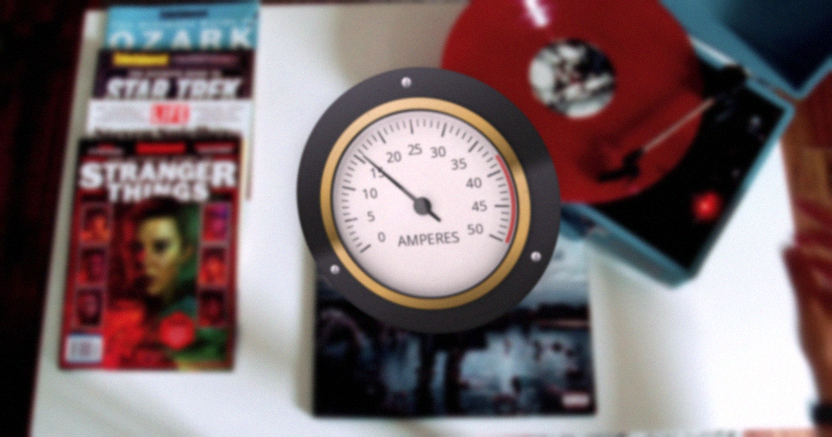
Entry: 16 A
